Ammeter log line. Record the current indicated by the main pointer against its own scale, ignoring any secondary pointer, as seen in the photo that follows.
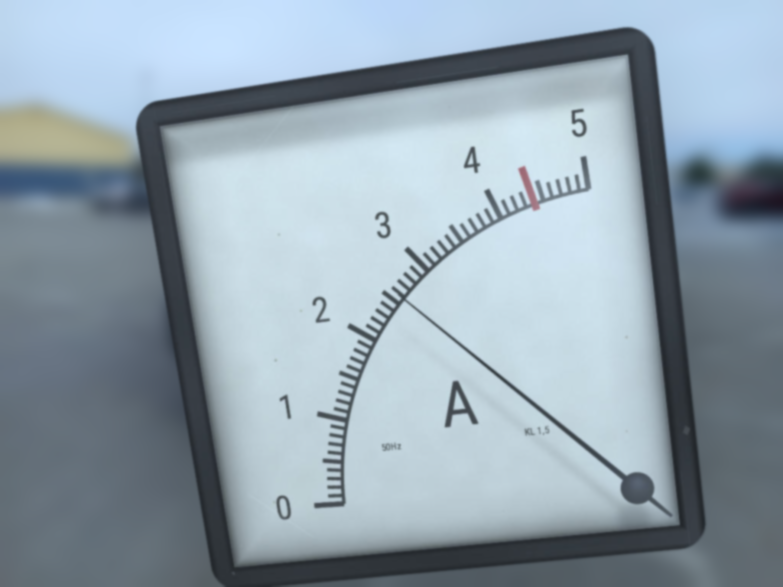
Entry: 2.6 A
